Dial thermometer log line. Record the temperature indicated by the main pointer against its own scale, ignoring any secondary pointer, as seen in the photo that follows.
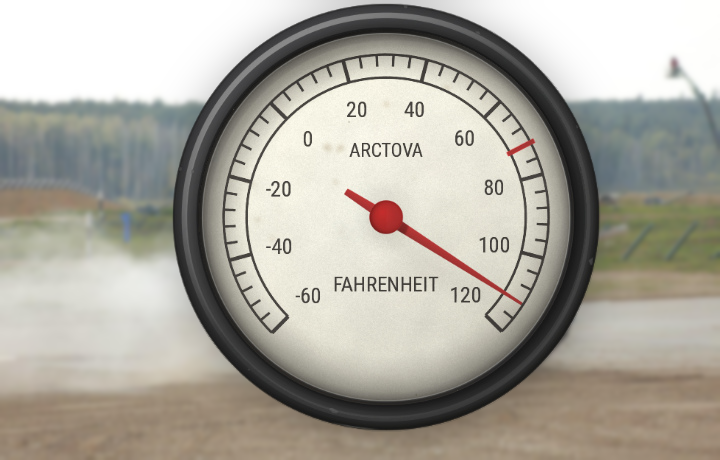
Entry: 112 °F
